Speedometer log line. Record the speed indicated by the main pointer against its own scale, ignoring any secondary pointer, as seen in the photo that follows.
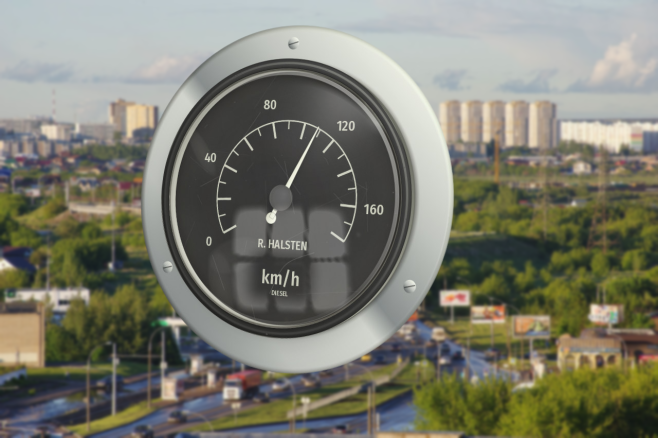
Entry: 110 km/h
